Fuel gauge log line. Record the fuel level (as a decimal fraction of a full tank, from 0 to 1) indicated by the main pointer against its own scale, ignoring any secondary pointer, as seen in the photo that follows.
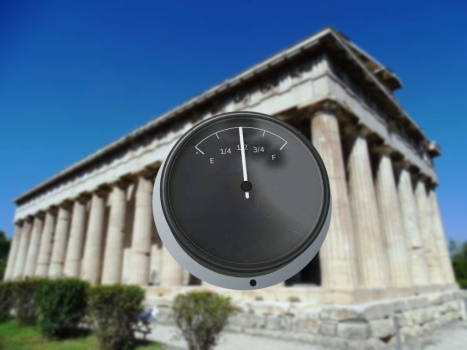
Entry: 0.5
